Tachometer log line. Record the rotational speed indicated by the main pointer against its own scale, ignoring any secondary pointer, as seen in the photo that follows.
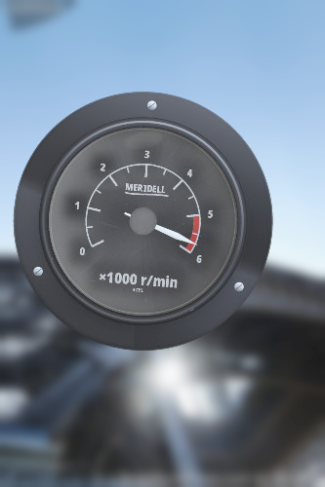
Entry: 5750 rpm
